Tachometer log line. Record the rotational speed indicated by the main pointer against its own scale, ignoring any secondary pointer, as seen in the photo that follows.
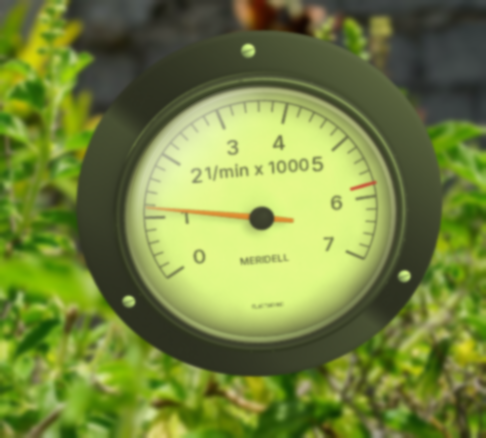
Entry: 1200 rpm
